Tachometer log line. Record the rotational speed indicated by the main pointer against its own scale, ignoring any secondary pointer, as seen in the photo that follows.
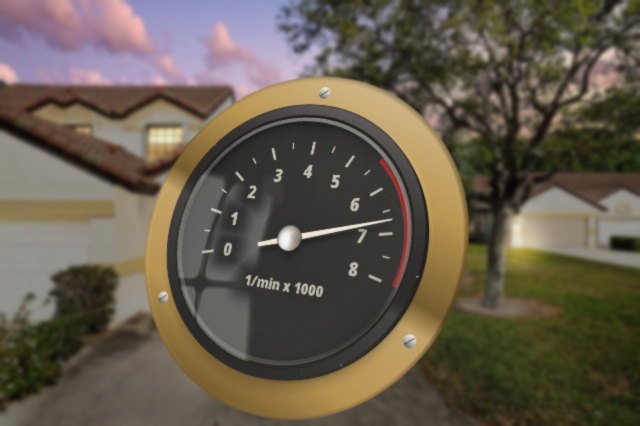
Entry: 6750 rpm
